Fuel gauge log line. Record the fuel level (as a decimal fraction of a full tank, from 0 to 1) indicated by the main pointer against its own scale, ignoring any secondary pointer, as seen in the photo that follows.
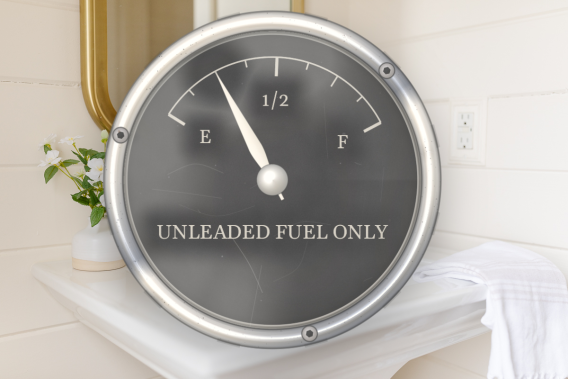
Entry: 0.25
